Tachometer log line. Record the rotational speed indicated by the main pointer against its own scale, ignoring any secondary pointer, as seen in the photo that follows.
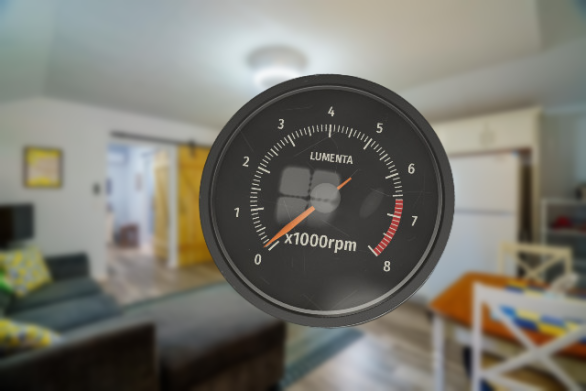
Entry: 100 rpm
